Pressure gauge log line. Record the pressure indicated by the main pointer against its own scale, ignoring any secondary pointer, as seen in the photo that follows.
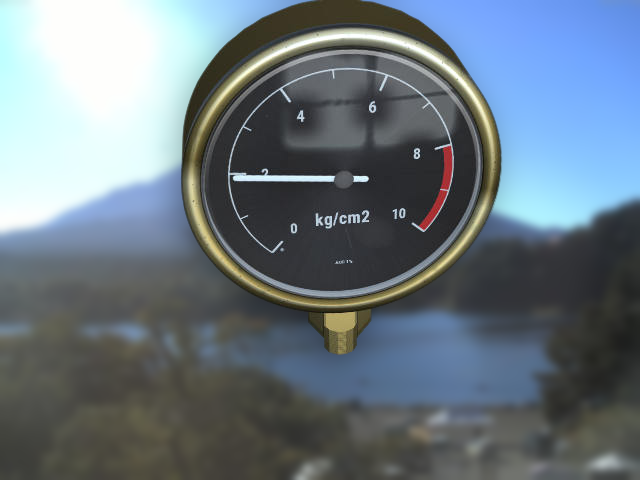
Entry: 2 kg/cm²
